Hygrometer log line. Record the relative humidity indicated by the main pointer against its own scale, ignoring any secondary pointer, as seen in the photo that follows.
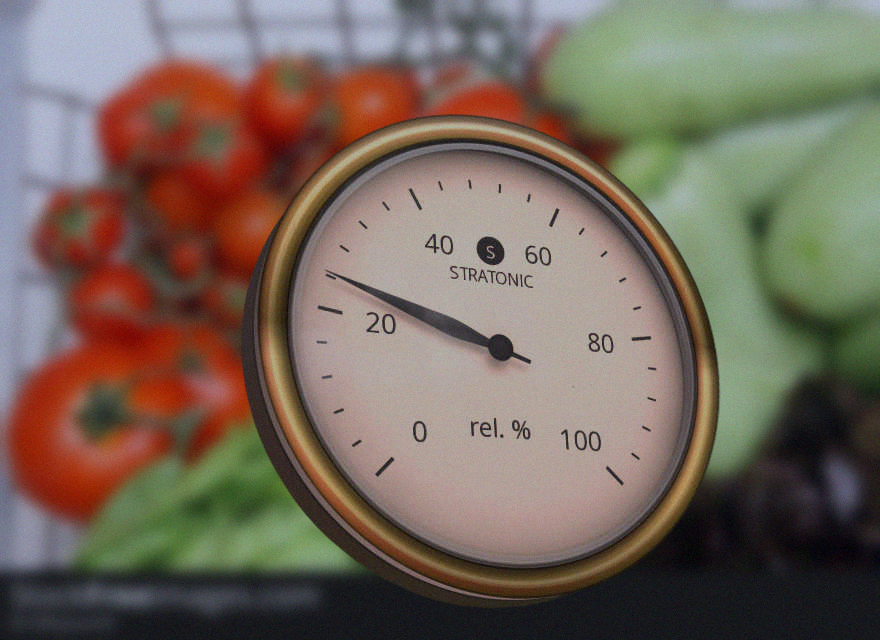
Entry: 24 %
